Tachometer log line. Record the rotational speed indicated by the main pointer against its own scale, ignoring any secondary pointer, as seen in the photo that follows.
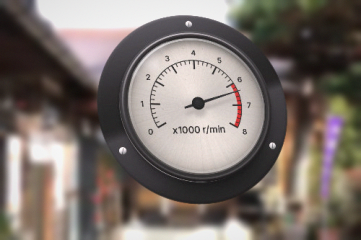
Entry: 6400 rpm
